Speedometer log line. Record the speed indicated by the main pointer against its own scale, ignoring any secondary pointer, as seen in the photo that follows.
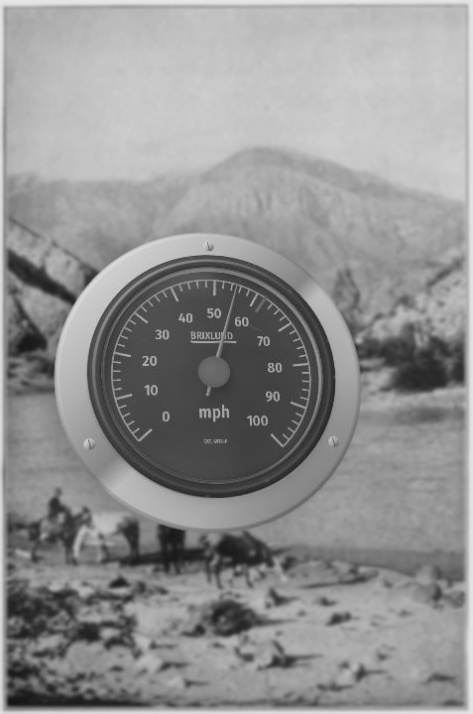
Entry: 55 mph
